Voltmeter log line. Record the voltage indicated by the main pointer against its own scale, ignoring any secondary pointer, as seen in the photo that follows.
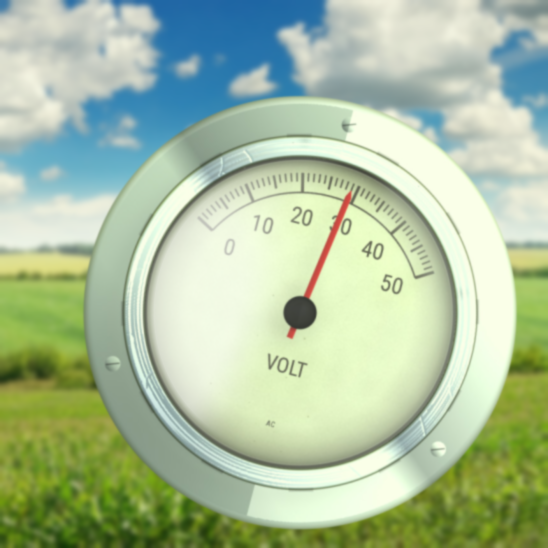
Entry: 29 V
